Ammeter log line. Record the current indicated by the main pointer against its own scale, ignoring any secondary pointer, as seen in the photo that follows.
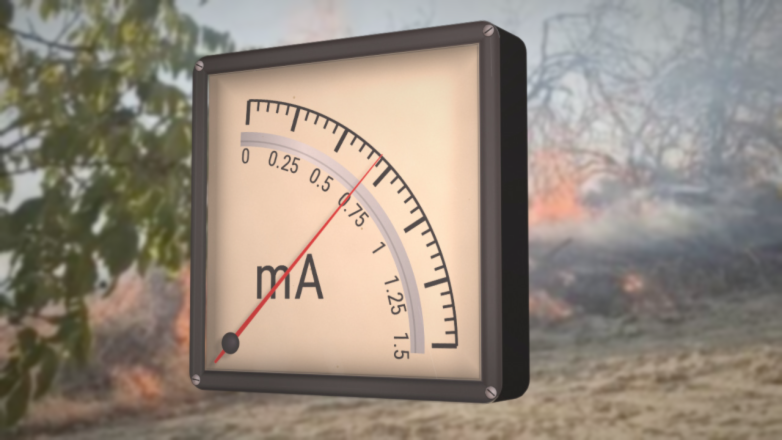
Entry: 0.7 mA
